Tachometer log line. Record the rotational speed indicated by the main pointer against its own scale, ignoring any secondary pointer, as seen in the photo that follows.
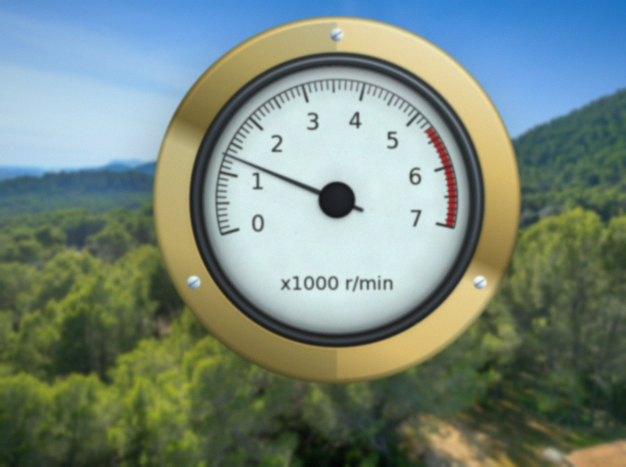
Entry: 1300 rpm
